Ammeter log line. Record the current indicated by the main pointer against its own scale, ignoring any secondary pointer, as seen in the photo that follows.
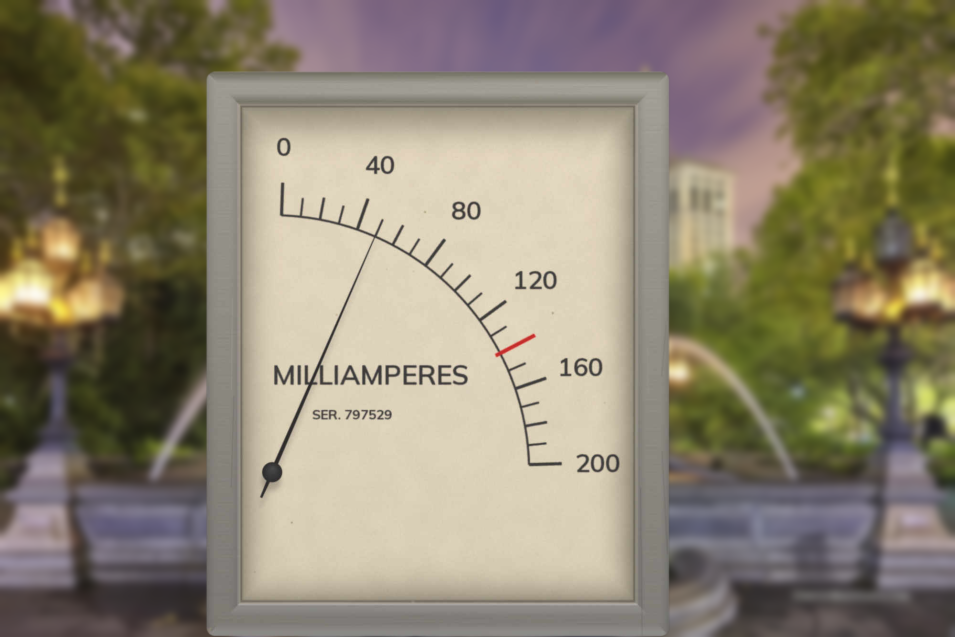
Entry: 50 mA
